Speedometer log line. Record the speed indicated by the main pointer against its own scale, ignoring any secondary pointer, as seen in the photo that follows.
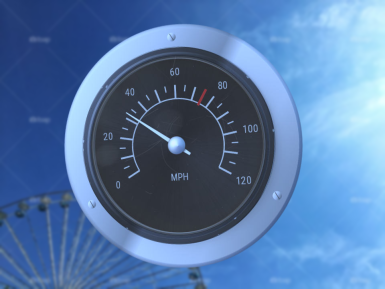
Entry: 32.5 mph
